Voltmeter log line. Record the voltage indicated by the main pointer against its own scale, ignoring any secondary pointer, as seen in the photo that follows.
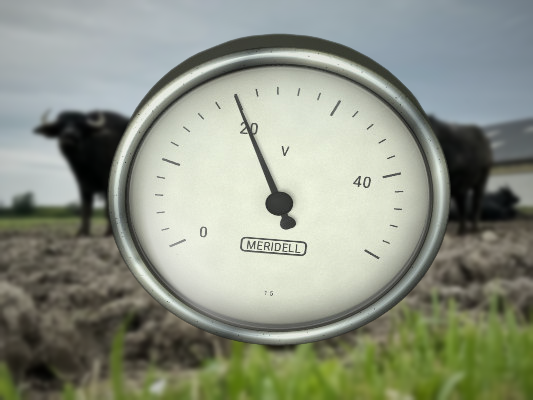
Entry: 20 V
